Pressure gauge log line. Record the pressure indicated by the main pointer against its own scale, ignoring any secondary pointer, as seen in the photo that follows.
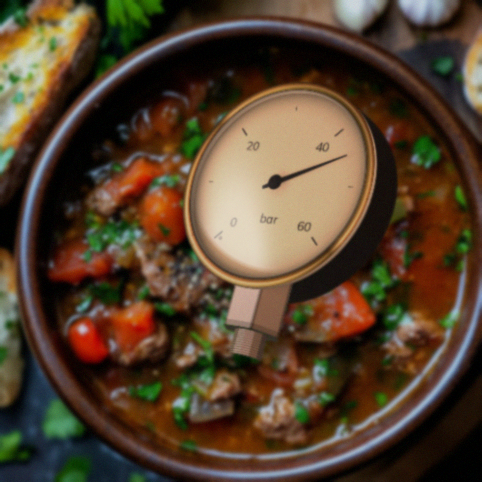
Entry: 45 bar
